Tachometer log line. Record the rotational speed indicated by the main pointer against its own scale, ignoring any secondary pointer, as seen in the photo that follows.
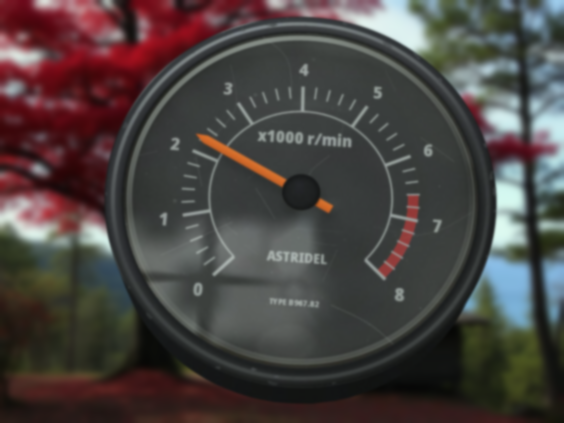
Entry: 2200 rpm
